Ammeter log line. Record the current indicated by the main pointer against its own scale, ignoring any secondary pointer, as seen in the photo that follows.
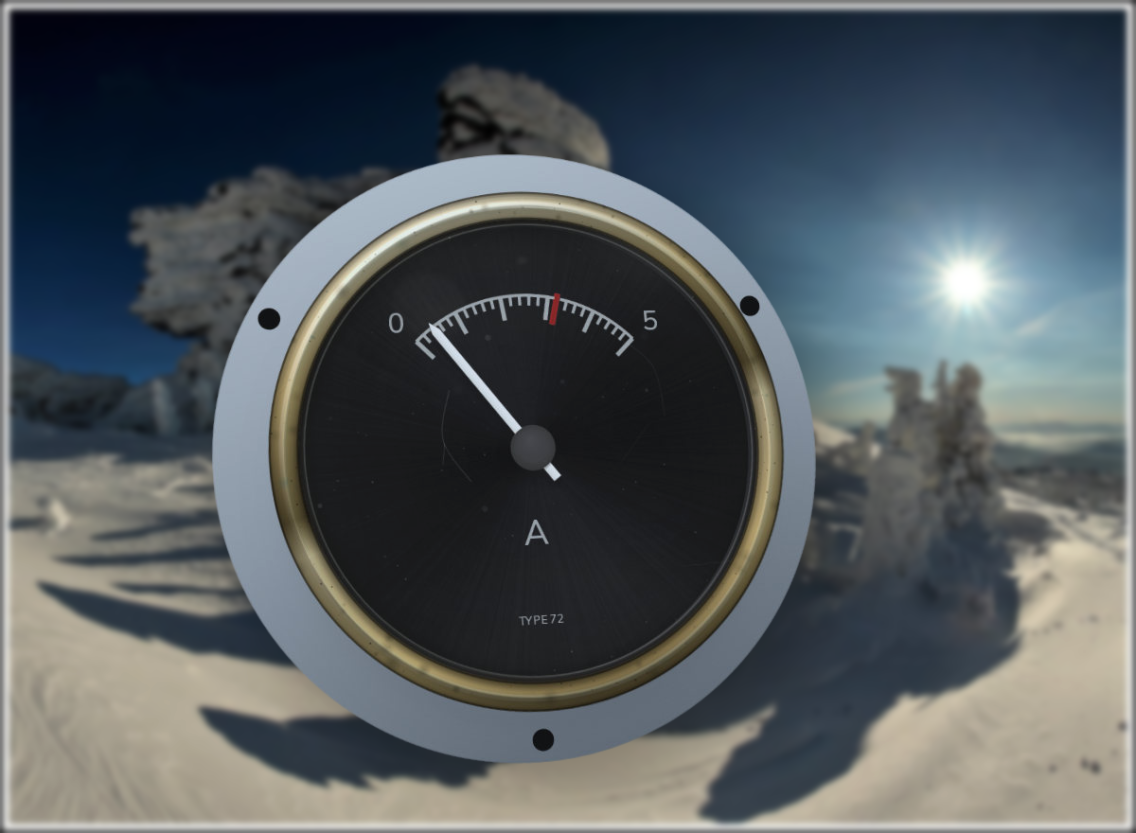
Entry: 0.4 A
